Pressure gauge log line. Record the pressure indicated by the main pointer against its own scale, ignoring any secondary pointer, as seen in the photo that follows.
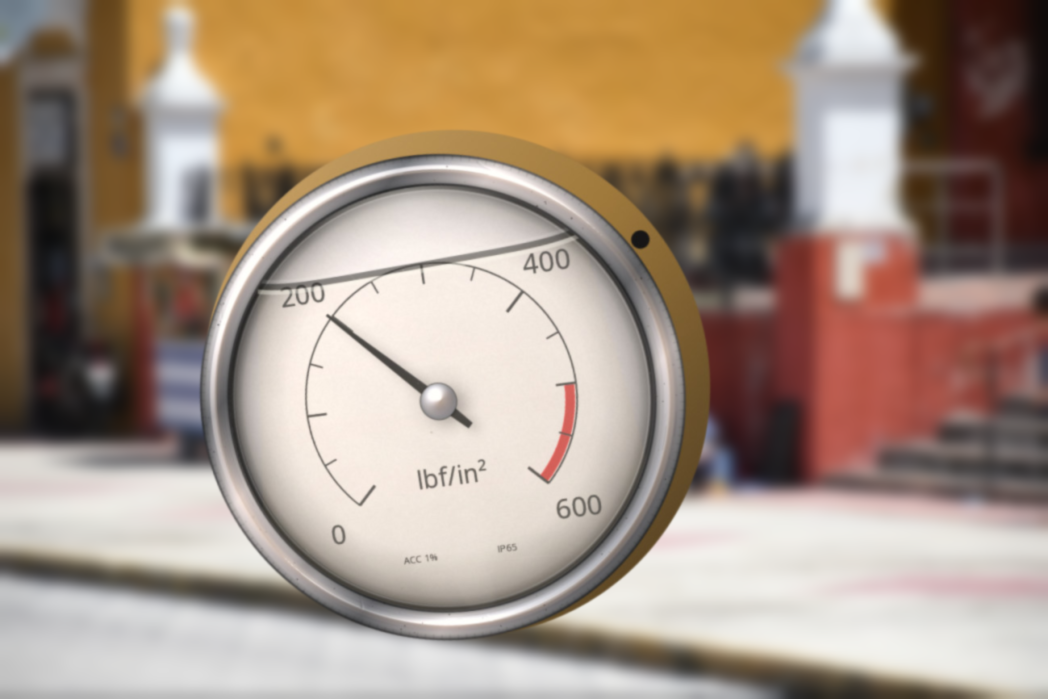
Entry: 200 psi
